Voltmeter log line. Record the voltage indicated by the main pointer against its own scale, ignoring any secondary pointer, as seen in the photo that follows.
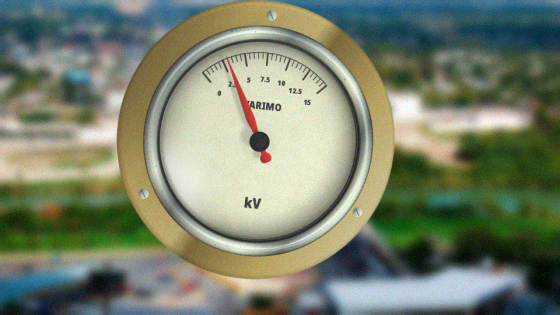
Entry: 3 kV
